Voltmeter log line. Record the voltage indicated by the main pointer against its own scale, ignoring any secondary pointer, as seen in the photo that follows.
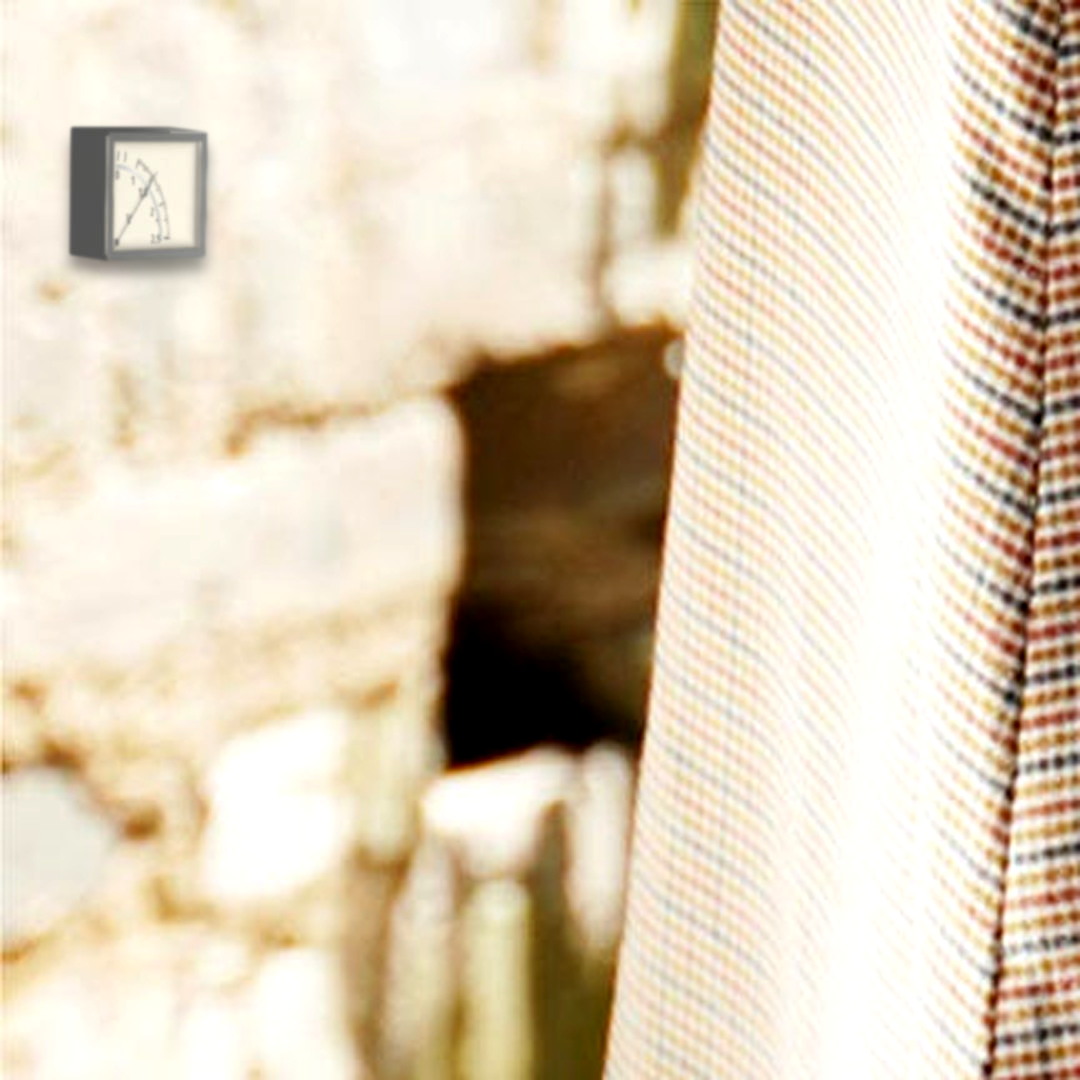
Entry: 1.5 V
